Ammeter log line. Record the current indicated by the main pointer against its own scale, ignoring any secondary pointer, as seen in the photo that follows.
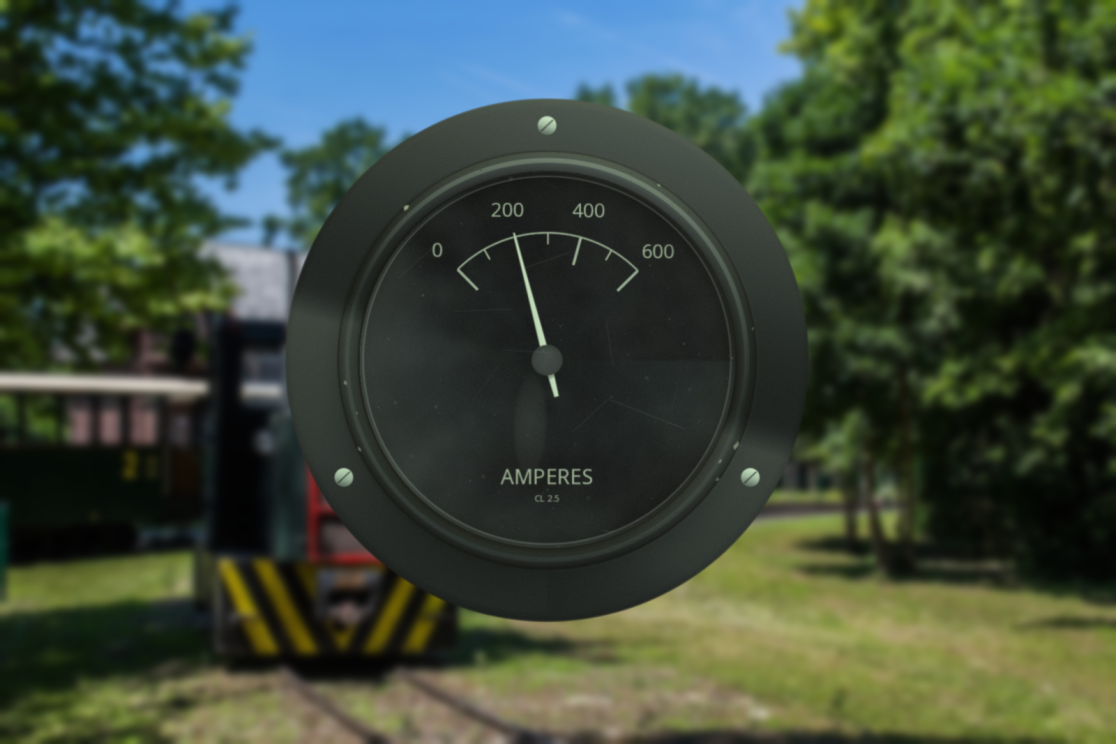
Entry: 200 A
